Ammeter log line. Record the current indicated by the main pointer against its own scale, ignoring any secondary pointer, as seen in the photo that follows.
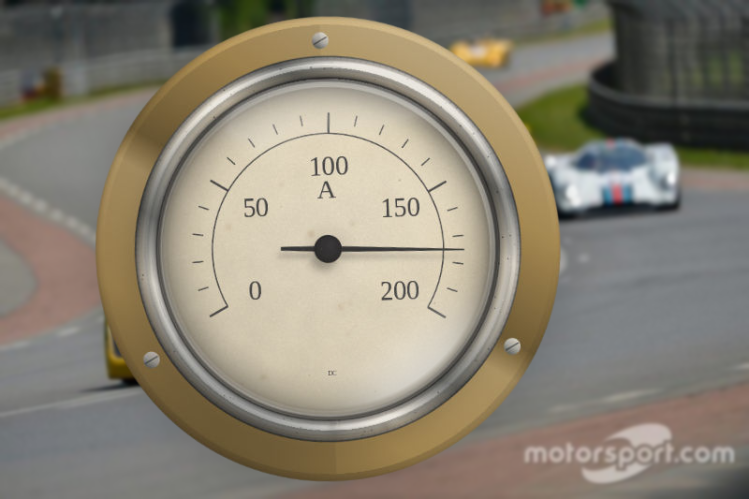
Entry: 175 A
